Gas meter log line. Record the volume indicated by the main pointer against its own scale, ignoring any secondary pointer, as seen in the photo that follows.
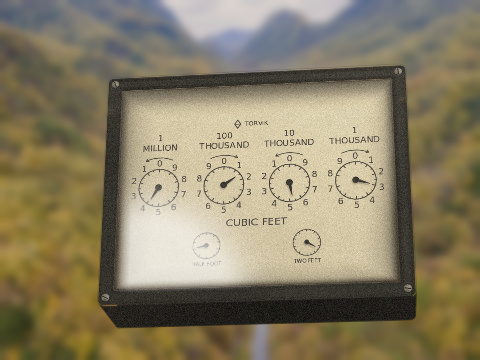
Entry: 415300 ft³
